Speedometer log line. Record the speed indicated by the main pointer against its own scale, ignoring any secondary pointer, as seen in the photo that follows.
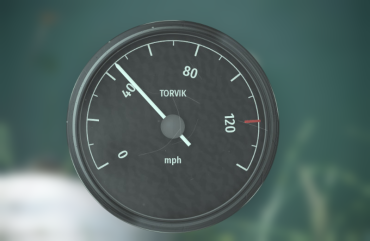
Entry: 45 mph
